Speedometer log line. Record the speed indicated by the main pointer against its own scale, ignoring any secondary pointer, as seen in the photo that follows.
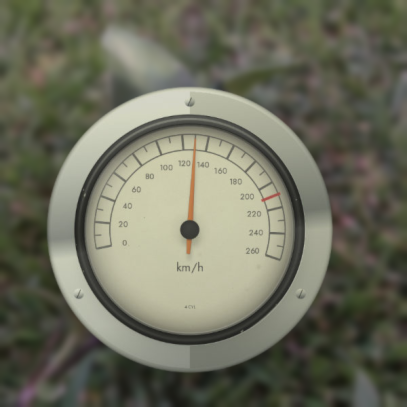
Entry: 130 km/h
